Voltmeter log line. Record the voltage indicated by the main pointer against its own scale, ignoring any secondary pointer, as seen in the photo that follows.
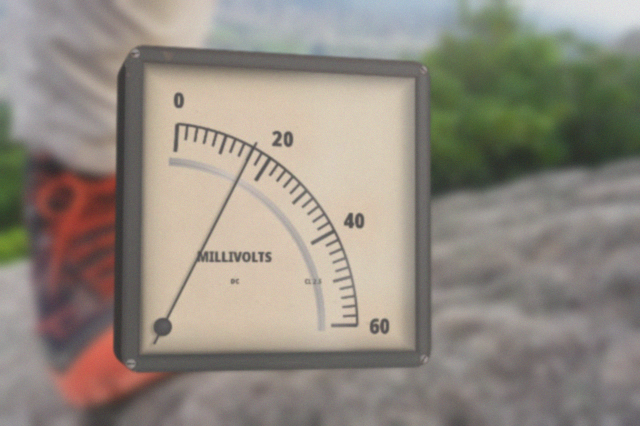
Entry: 16 mV
